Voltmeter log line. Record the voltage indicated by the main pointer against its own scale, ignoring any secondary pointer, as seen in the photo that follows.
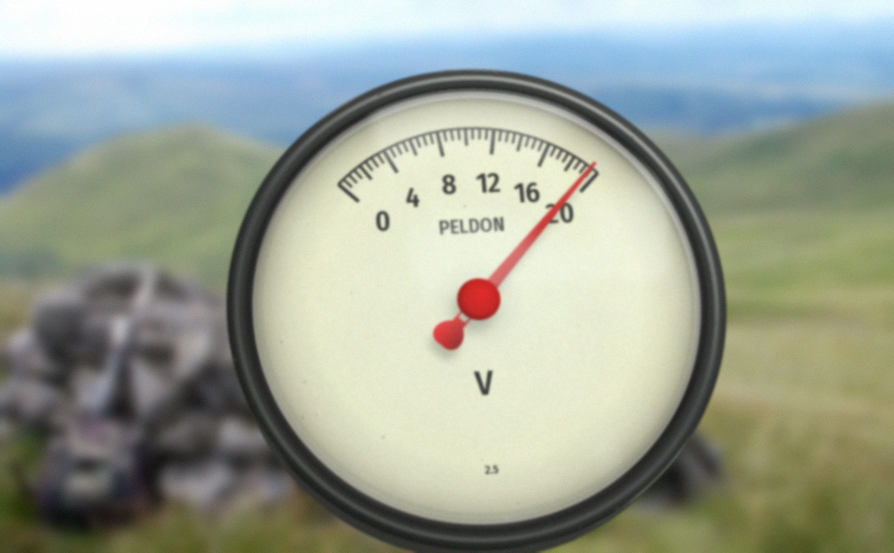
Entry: 19.5 V
